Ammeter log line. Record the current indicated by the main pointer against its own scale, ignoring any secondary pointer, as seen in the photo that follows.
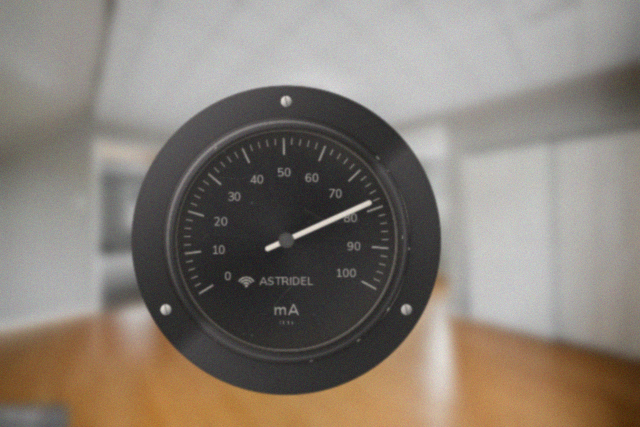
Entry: 78 mA
